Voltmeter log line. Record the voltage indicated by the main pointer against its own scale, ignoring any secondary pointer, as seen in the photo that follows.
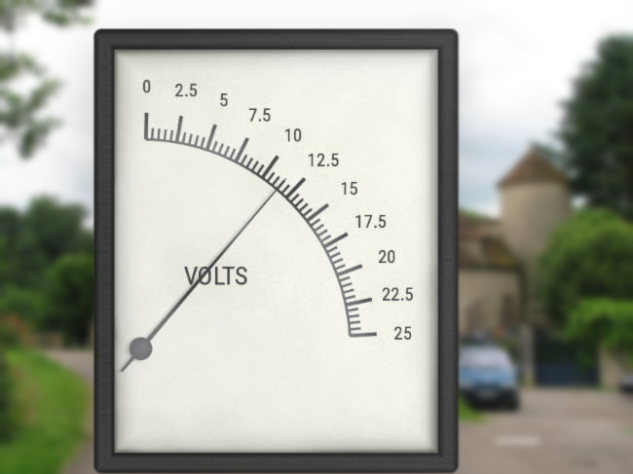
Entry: 11.5 V
